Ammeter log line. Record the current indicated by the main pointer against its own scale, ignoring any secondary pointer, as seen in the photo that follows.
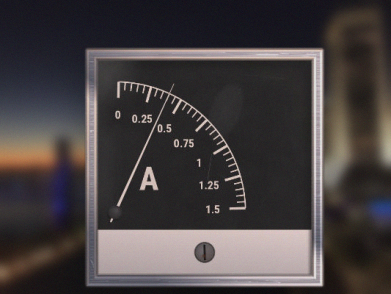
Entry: 0.4 A
